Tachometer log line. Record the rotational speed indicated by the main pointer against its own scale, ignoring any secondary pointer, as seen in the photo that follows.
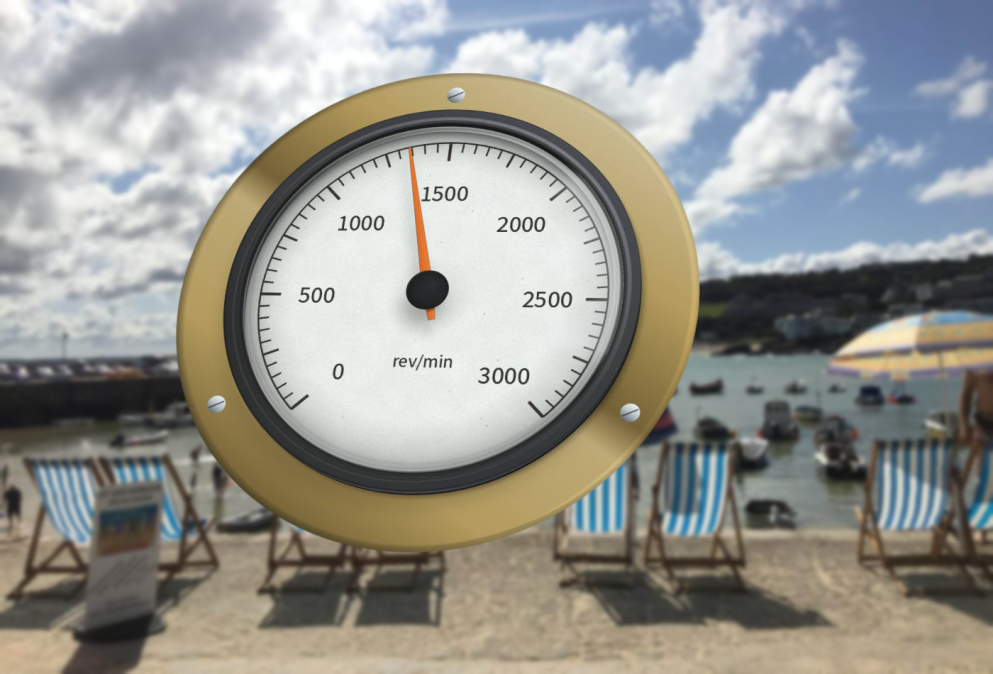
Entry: 1350 rpm
